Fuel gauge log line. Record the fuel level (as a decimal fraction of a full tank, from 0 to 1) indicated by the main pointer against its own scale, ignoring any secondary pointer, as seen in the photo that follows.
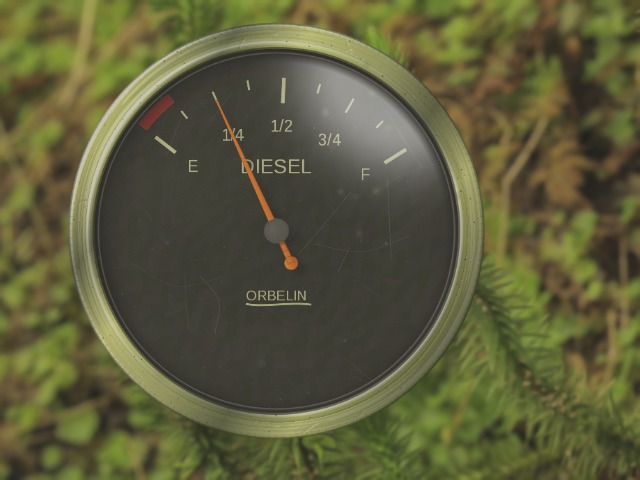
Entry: 0.25
